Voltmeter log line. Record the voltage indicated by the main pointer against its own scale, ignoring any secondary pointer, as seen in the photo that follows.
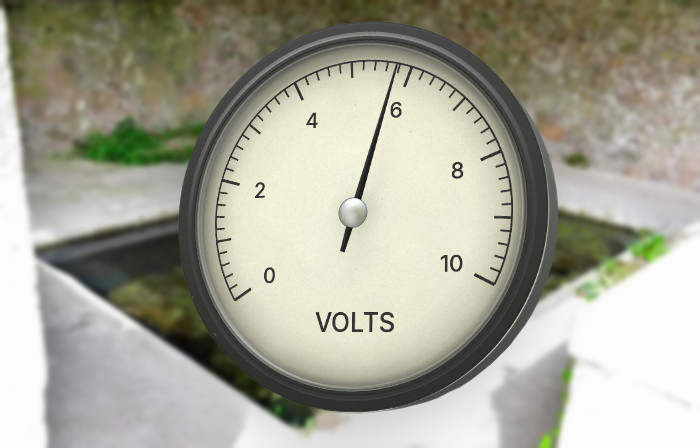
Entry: 5.8 V
